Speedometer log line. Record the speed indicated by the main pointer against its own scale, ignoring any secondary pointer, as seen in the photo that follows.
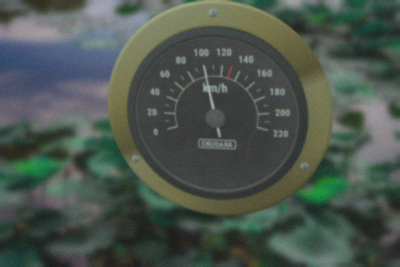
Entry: 100 km/h
